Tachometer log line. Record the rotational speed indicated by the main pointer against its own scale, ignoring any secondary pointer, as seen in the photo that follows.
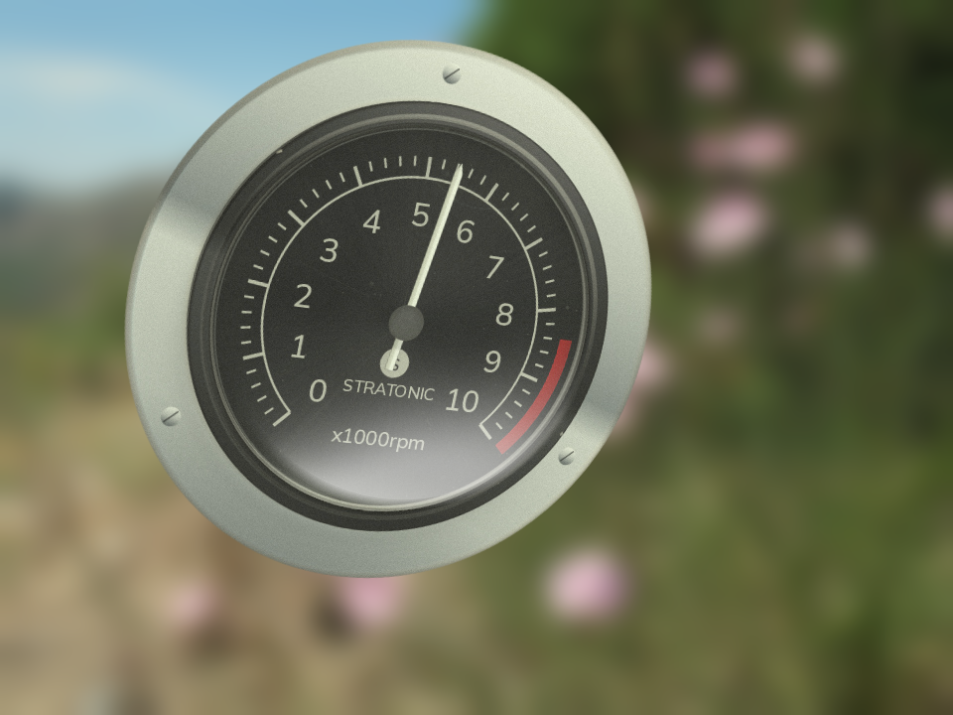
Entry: 5400 rpm
